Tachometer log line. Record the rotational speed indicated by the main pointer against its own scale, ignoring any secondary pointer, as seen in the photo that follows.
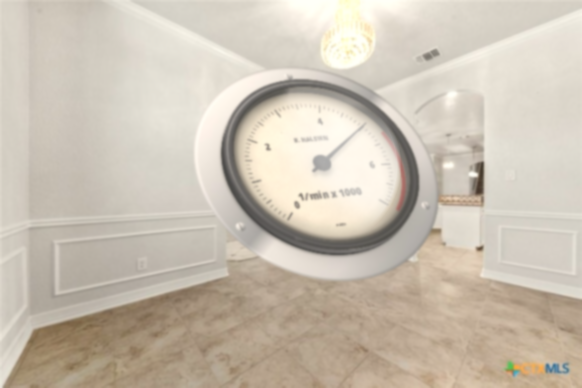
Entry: 5000 rpm
